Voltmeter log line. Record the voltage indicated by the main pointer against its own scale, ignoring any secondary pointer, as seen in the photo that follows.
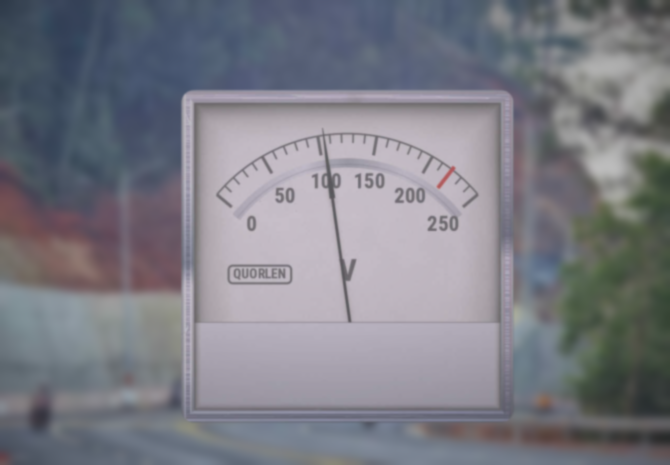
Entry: 105 V
